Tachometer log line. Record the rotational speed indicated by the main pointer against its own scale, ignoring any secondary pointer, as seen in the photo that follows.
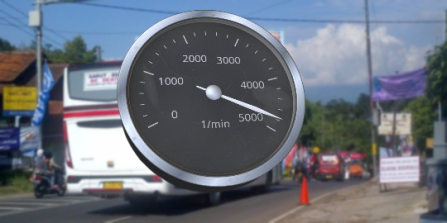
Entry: 4800 rpm
